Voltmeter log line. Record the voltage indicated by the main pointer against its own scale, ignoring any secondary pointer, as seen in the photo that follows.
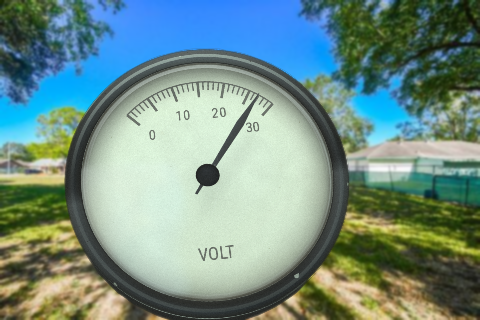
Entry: 27 V
